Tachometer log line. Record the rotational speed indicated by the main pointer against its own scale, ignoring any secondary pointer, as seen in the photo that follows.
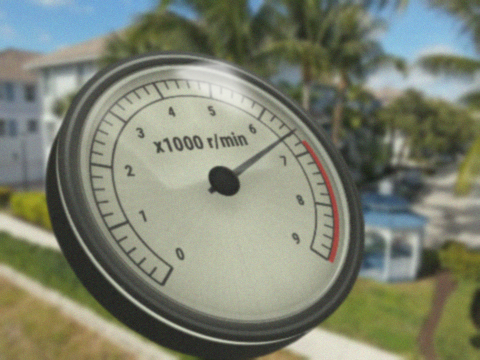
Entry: 6600 rpm
